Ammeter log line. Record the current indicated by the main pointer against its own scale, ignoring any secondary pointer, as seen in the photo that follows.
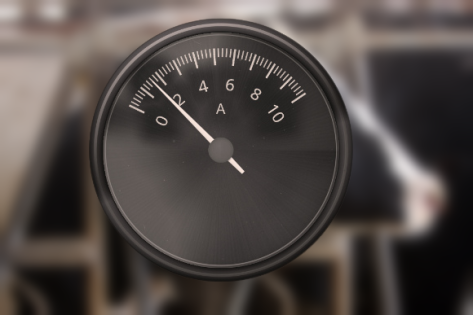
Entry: 1.6 A
